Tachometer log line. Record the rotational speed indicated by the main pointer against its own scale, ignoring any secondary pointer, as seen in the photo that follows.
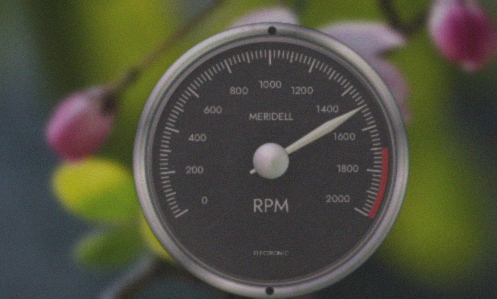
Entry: 1500 rpm
